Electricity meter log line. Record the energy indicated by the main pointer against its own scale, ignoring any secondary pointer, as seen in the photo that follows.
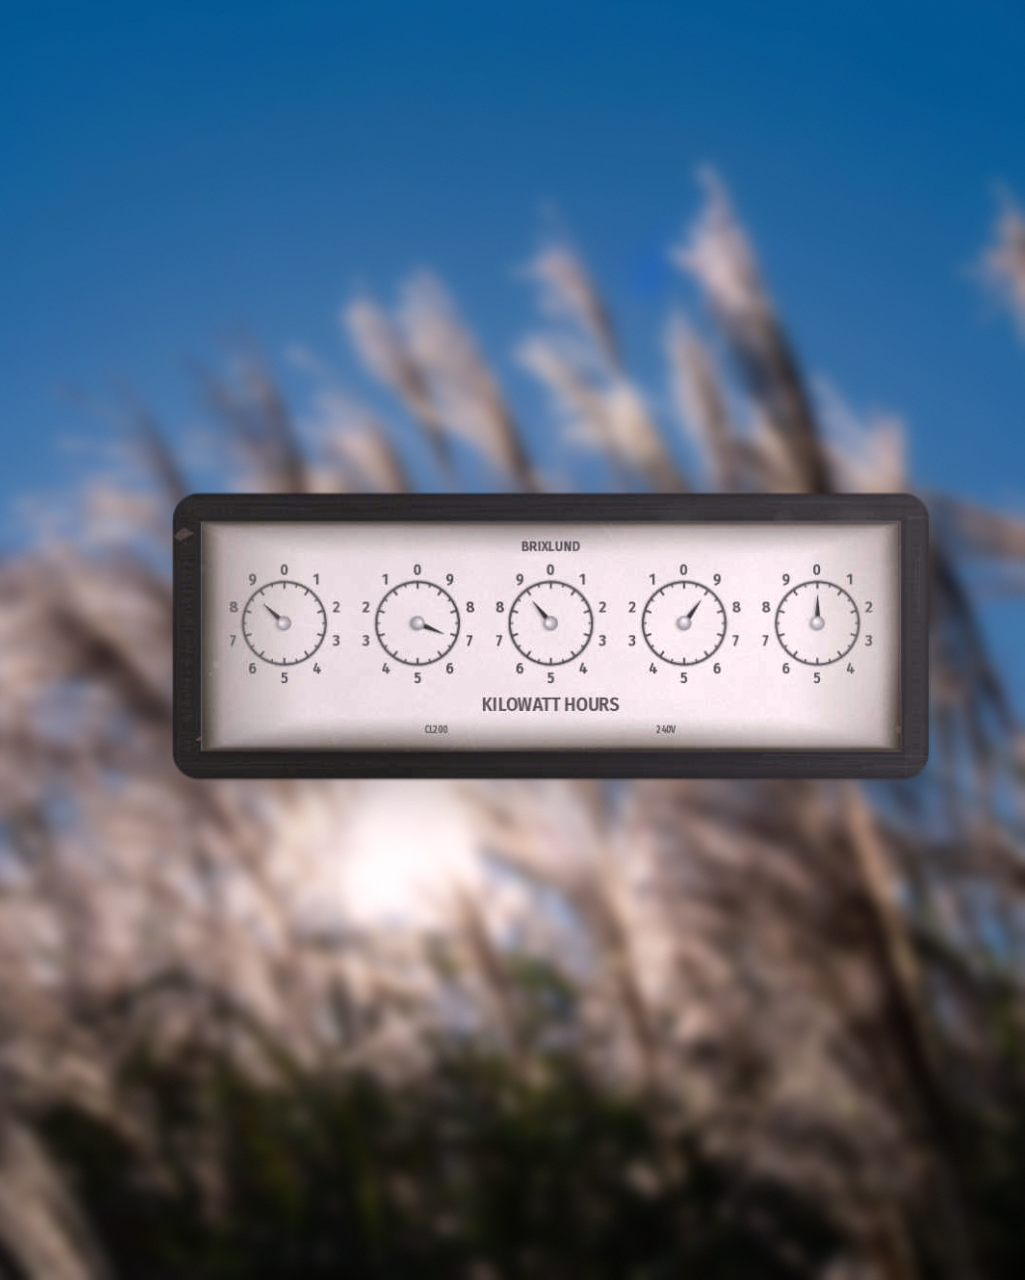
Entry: 86890 kWh
